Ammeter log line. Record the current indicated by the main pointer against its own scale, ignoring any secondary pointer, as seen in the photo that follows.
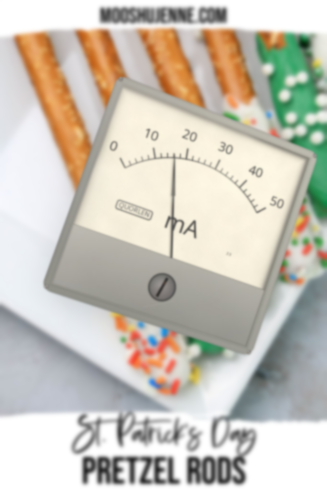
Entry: 16 mA
